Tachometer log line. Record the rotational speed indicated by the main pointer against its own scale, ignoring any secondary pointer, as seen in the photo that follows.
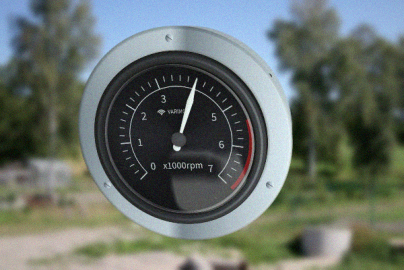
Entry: 4000 rpm
